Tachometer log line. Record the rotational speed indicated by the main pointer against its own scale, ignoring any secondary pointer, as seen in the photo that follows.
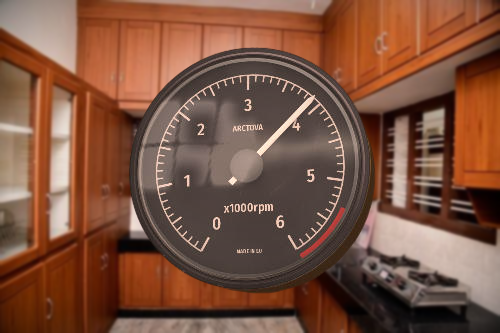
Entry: 3900 rpm
